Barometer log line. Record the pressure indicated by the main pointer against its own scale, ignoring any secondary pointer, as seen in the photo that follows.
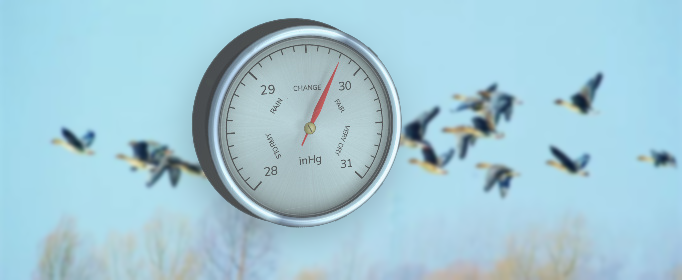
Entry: 29.8 inHg
